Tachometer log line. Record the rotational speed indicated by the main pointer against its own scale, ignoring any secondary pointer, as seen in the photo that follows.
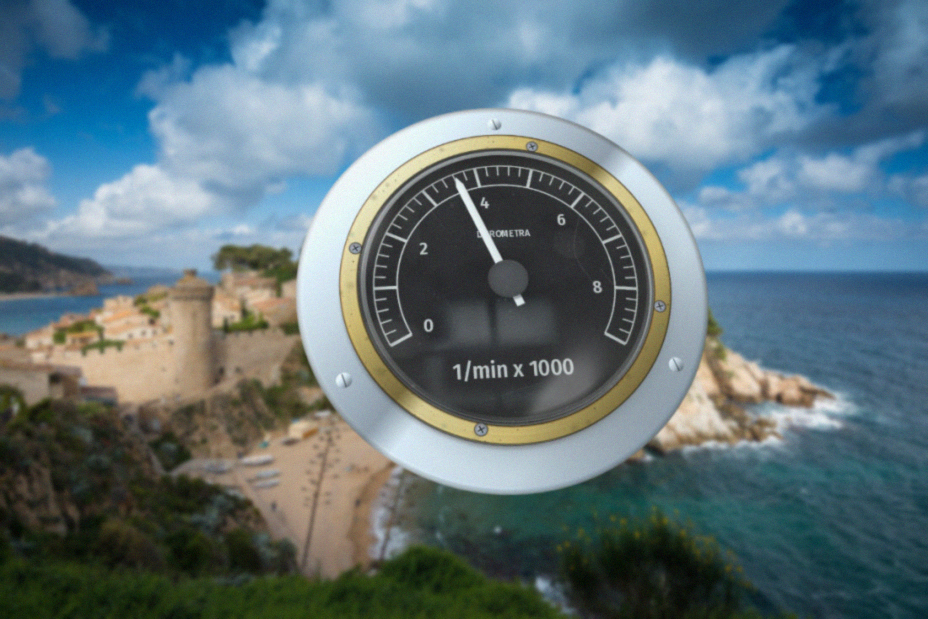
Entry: 3600 rpm
